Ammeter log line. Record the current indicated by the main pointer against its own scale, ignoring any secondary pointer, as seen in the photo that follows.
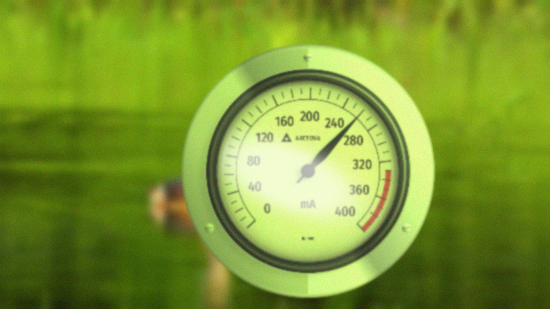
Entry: 260 mA
